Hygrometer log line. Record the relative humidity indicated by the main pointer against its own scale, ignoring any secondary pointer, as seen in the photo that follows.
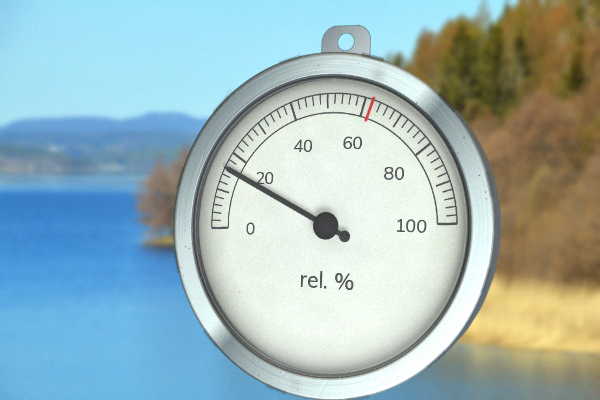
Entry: 16 %
